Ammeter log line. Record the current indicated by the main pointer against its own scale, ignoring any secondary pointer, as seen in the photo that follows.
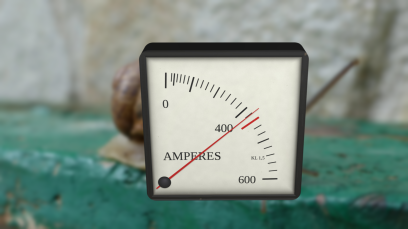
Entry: 420 A
